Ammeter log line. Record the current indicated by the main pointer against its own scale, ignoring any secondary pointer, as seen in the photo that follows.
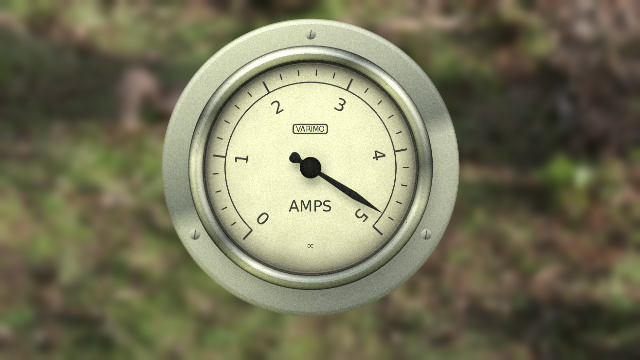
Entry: 4.8 A
